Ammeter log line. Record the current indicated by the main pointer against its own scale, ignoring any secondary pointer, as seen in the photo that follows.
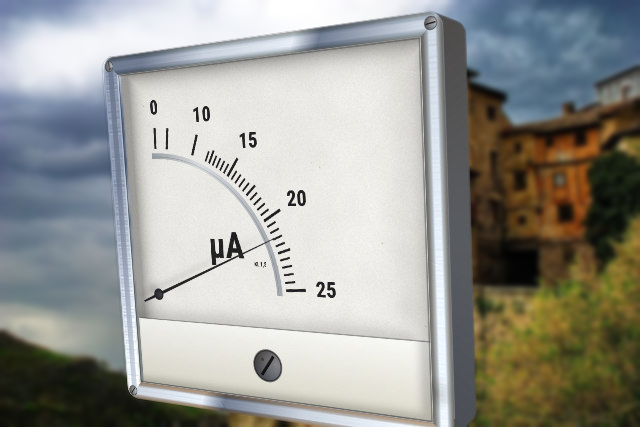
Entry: 21.5 µA
